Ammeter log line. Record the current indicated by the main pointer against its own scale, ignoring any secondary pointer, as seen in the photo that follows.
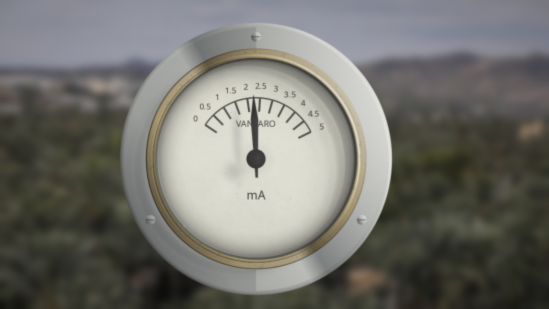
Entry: 2.25 mA
